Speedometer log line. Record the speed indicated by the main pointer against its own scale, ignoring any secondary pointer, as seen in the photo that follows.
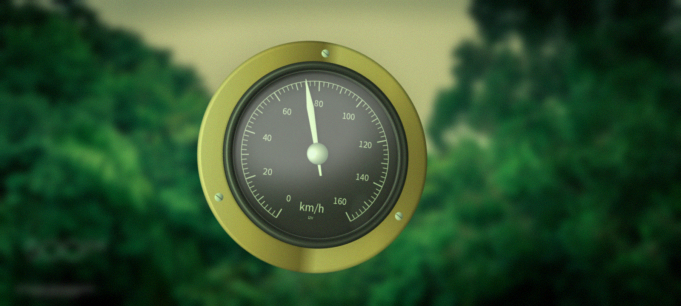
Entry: 74 km/h
